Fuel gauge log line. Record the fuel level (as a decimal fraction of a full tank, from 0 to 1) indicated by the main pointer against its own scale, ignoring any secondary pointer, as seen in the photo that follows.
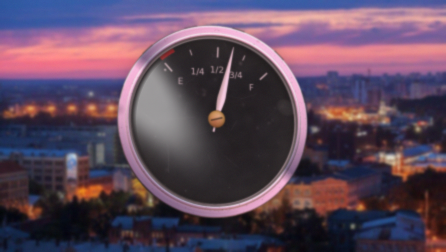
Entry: 0.625
